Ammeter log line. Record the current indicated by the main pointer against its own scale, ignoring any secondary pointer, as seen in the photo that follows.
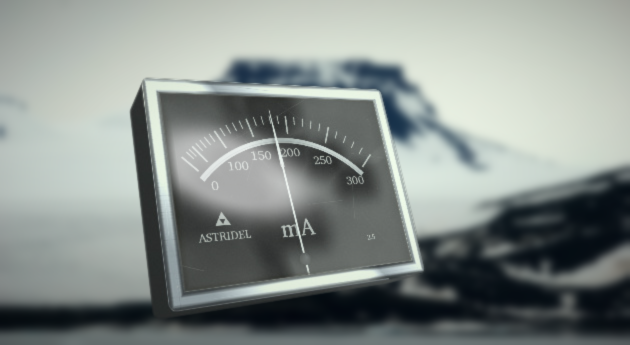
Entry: 180 mA
